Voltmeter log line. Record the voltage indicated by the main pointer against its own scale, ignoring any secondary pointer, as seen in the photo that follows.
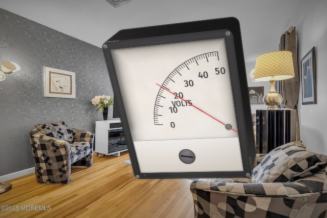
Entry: 20 V
